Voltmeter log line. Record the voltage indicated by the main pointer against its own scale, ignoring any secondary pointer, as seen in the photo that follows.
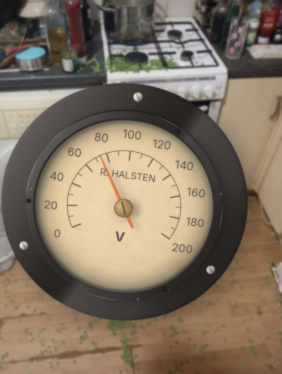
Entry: 75 V
